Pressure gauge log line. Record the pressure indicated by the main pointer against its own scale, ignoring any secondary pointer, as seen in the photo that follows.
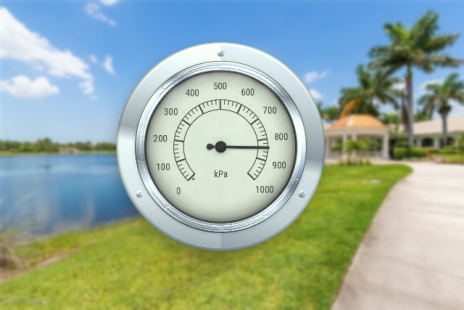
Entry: 840 kPa
